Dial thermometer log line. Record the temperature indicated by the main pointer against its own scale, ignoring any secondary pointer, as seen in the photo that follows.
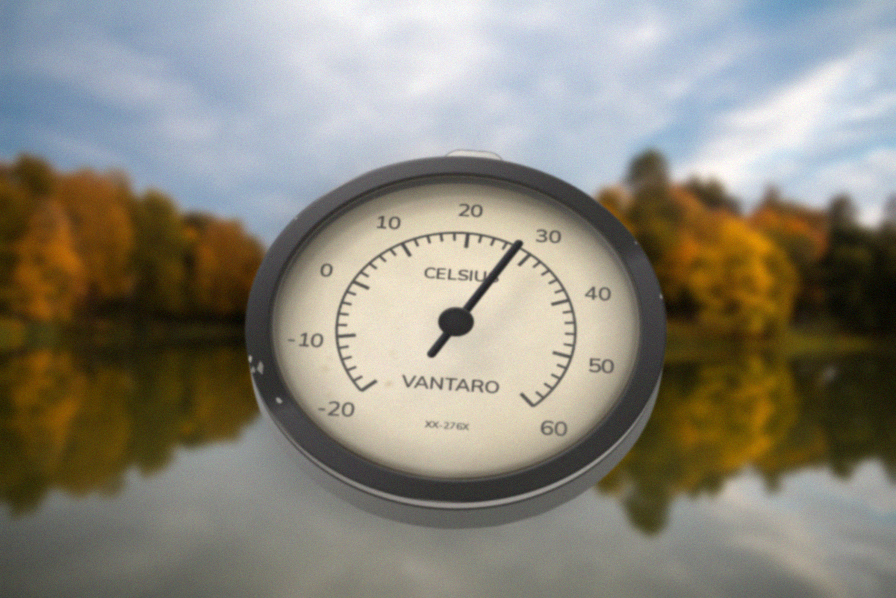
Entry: 28 °C
